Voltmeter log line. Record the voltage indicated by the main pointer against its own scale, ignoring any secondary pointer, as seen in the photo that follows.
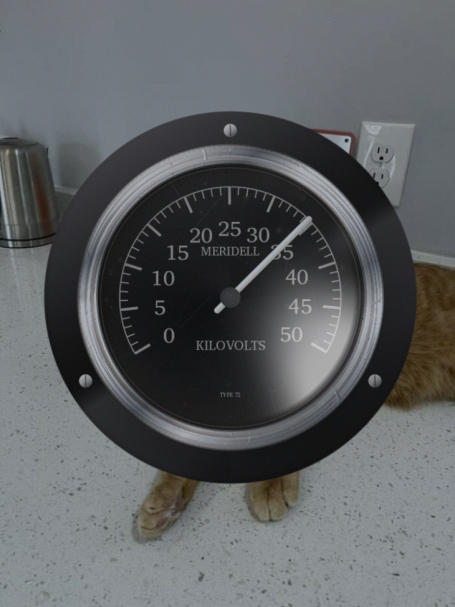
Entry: 34.5 kV
